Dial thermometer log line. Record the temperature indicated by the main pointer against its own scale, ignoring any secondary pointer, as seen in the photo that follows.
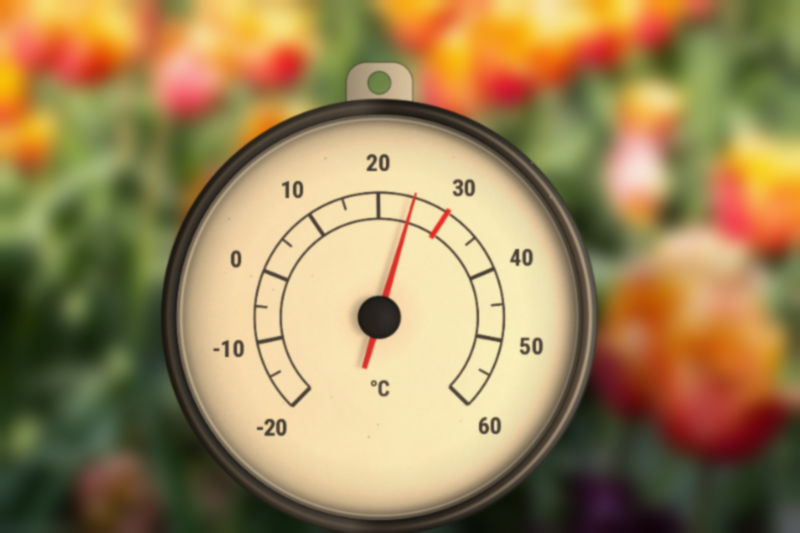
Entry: 25 °C
